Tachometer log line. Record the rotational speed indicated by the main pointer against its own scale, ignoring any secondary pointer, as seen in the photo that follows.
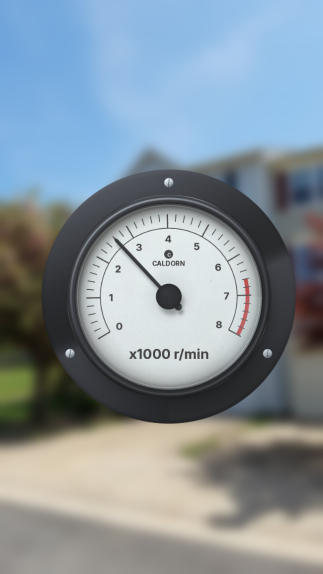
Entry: 2600 rpm
